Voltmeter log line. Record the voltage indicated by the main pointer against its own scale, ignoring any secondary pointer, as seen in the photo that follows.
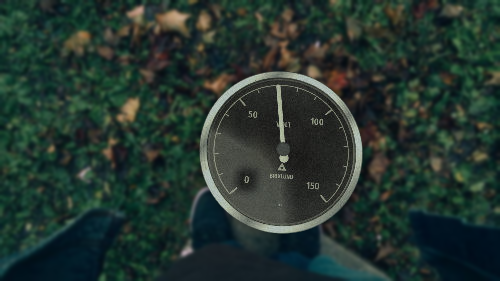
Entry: 70 V
